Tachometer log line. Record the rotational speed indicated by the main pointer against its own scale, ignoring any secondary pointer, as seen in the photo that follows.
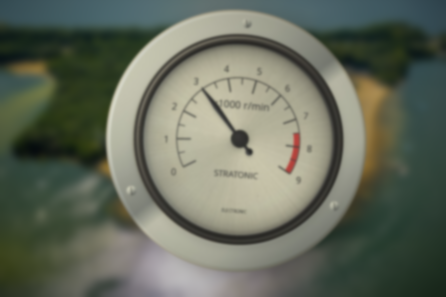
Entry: 3000 rpm
